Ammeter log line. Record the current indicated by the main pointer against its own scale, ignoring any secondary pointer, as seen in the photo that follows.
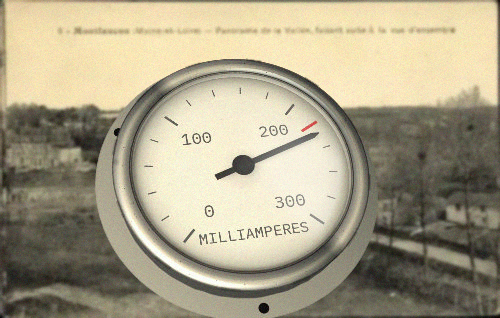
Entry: 230 mA
